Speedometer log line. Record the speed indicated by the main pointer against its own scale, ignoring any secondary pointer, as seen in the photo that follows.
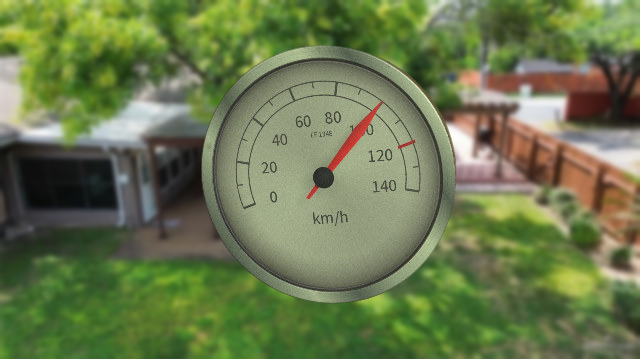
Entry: 100 km/h
